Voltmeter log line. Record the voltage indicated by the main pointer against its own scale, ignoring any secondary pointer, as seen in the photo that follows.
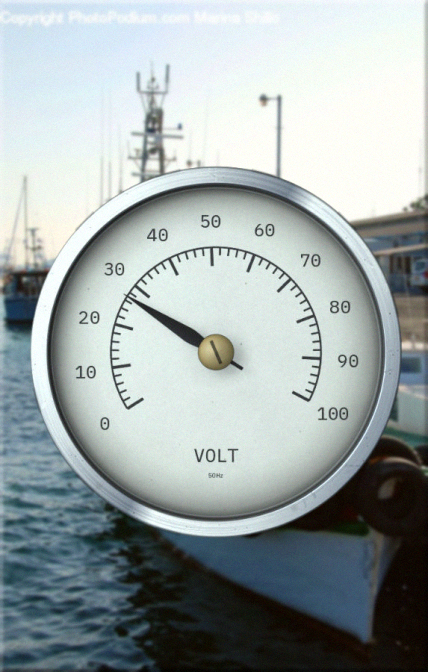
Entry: 27 V
